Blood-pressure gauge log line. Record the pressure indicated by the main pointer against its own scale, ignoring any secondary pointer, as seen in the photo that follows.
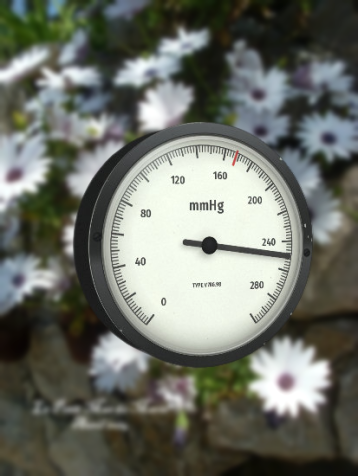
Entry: 250 mmHg
